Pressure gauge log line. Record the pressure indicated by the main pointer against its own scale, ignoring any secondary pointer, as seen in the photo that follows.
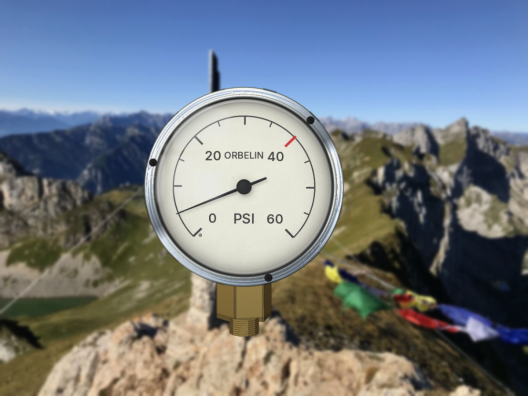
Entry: 5 psi
